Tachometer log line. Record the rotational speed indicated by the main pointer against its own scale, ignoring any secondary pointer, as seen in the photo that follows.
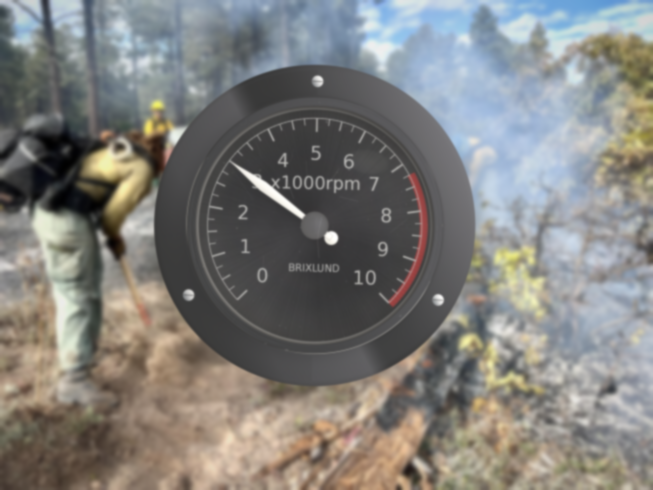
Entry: 3000 rpm
